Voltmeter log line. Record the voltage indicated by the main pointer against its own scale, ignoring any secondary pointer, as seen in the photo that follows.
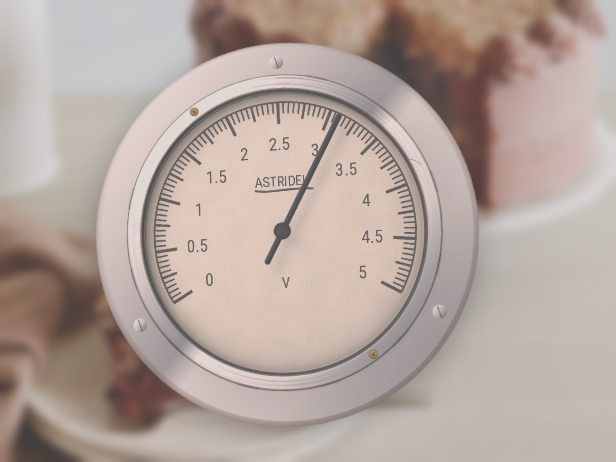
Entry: 3.1 V
